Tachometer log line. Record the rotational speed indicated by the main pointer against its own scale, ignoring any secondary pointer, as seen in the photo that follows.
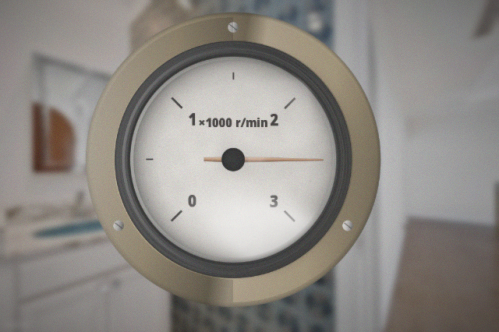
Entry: 2500 rpm
